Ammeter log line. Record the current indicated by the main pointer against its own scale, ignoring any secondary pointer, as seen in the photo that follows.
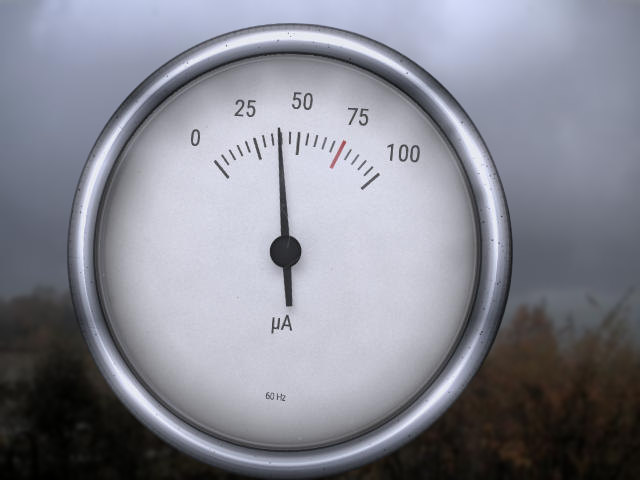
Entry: 40 µA
